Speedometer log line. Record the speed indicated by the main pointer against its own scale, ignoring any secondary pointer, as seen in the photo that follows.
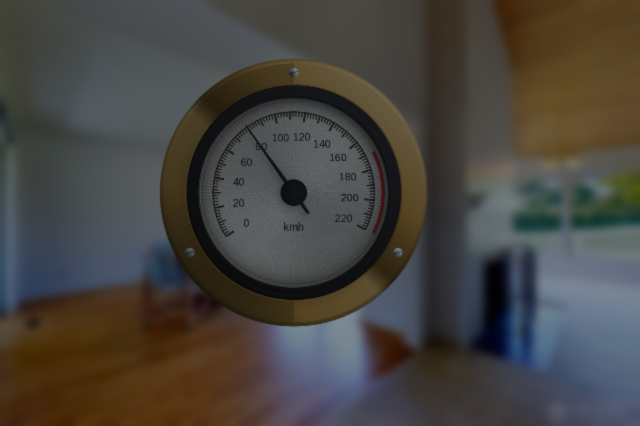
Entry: 80 km/h
